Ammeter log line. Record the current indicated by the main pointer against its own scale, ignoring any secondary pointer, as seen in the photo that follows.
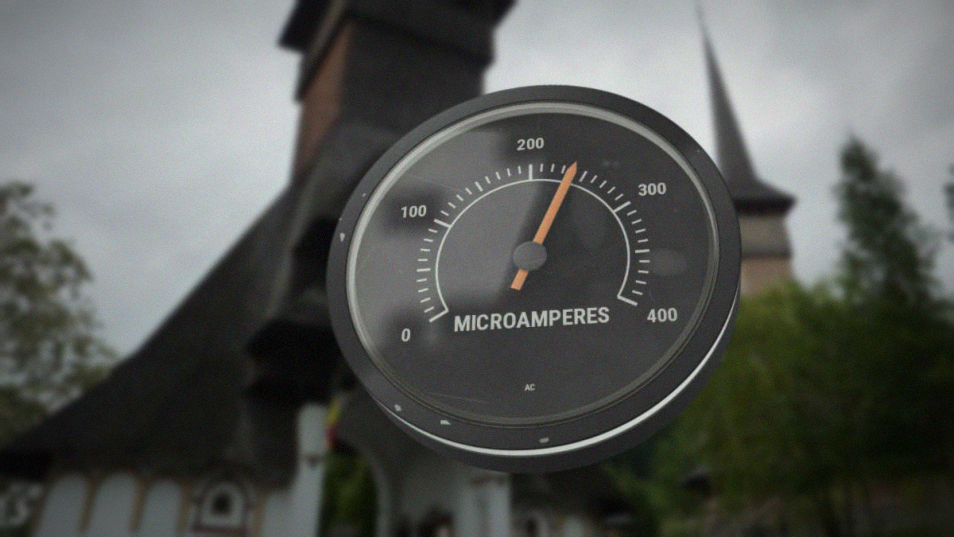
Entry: 240 µA
